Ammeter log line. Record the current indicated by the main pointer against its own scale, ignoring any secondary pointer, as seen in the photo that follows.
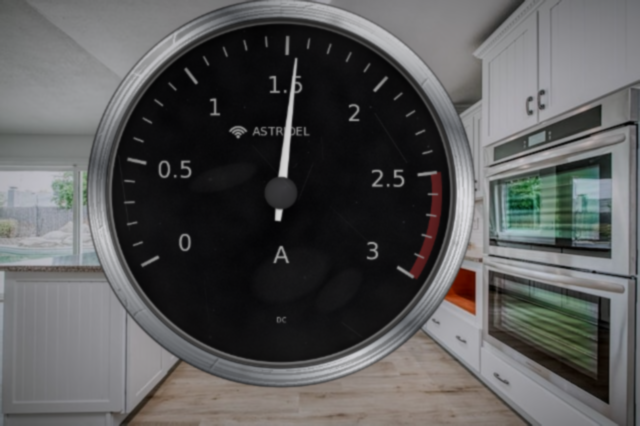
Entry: 1.55 A
